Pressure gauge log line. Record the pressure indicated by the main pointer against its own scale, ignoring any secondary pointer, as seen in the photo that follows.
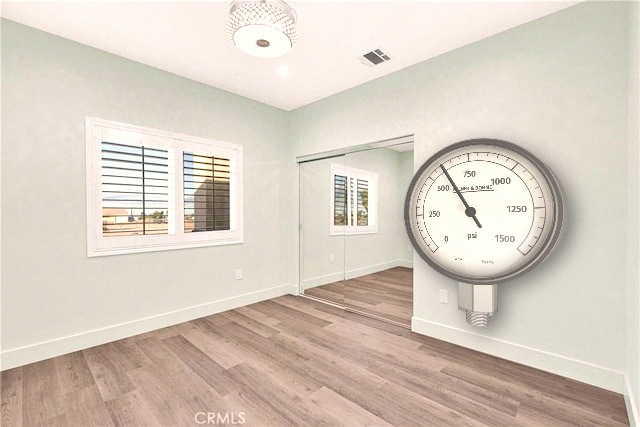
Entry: 600 psi
